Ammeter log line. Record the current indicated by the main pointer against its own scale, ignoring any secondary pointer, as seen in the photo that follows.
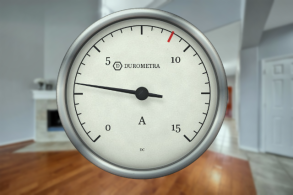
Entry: 3 A
